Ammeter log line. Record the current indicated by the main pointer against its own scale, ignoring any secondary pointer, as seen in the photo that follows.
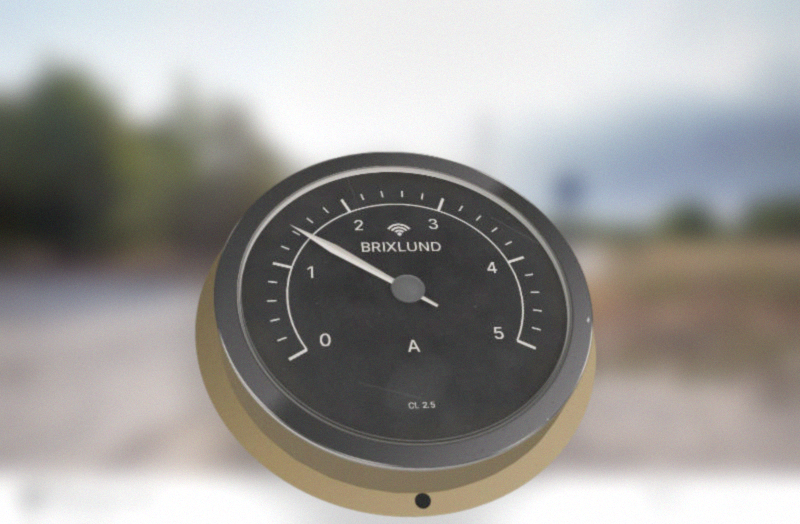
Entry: 1.4 A
